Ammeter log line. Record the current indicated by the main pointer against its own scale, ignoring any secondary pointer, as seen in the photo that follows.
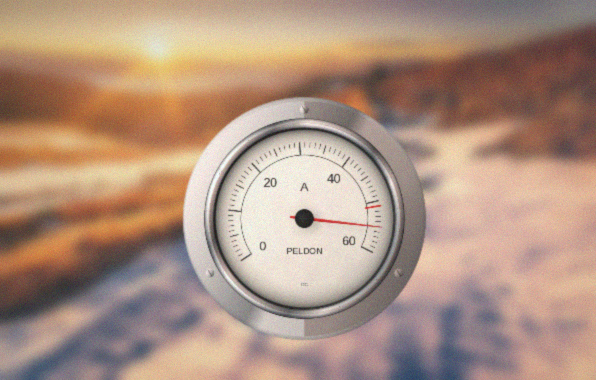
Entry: 55 A
